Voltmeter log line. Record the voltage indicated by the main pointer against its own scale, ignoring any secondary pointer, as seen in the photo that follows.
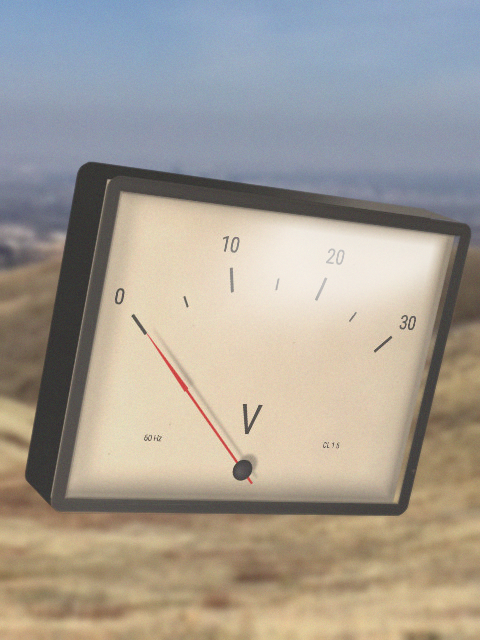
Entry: 0 V
